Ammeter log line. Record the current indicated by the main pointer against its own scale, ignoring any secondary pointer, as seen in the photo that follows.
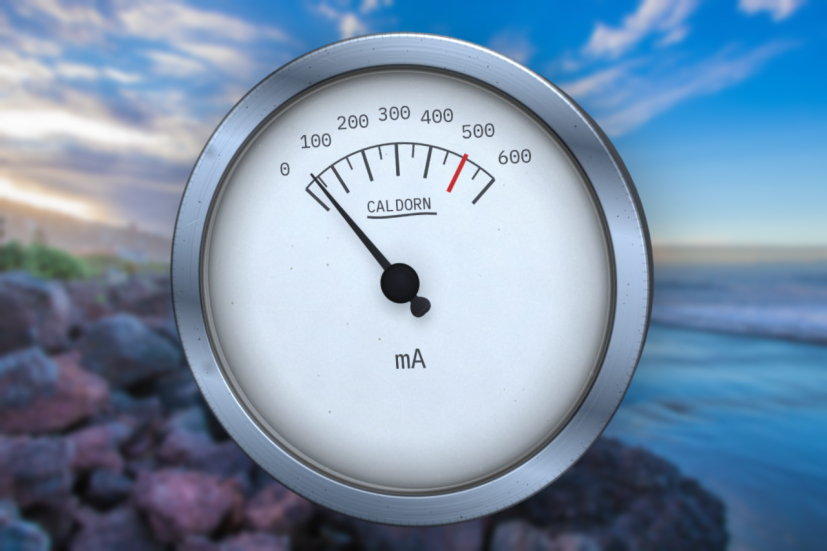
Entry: 50 mA
